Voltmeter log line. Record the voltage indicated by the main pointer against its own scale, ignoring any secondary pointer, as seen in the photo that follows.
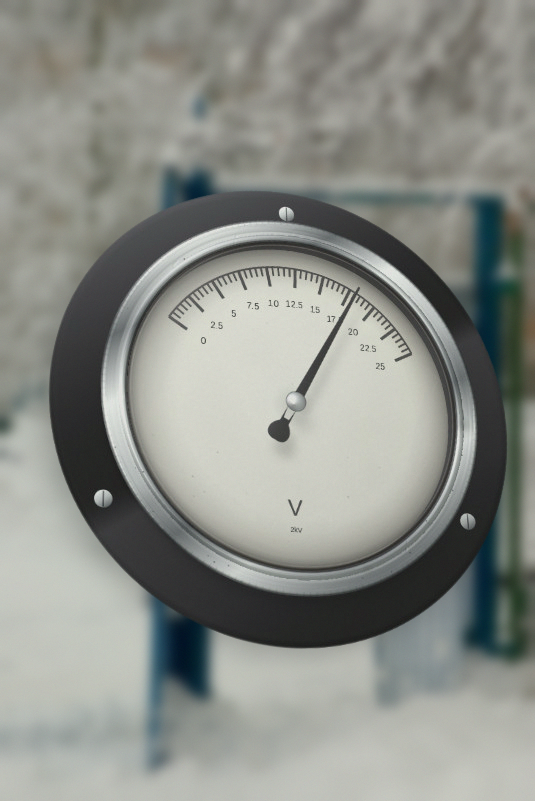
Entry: 18 V
